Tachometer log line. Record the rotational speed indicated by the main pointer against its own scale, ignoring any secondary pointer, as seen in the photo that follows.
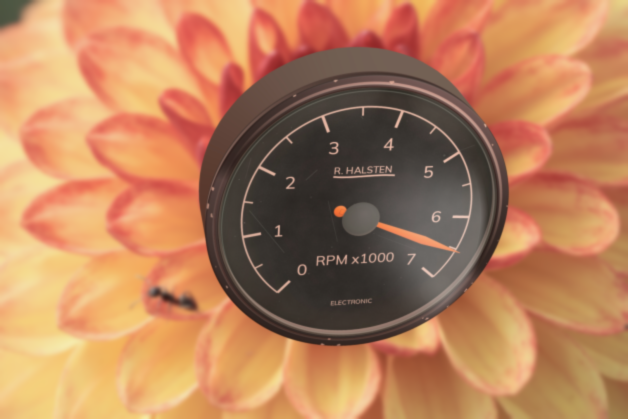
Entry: 6500 rpm
